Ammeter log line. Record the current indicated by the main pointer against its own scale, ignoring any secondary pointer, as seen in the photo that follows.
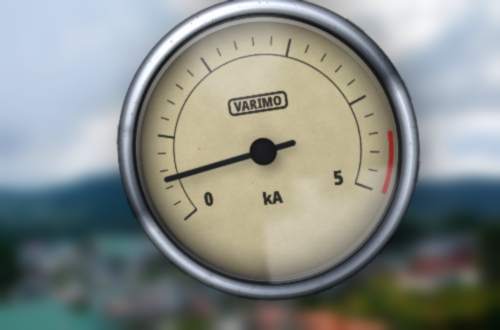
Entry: 0.5 kA
